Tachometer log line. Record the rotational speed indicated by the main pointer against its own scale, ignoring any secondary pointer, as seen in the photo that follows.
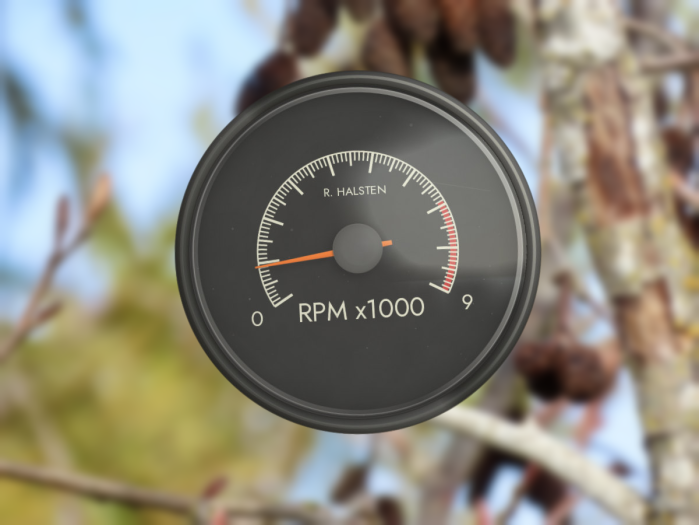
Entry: 900 rpm
